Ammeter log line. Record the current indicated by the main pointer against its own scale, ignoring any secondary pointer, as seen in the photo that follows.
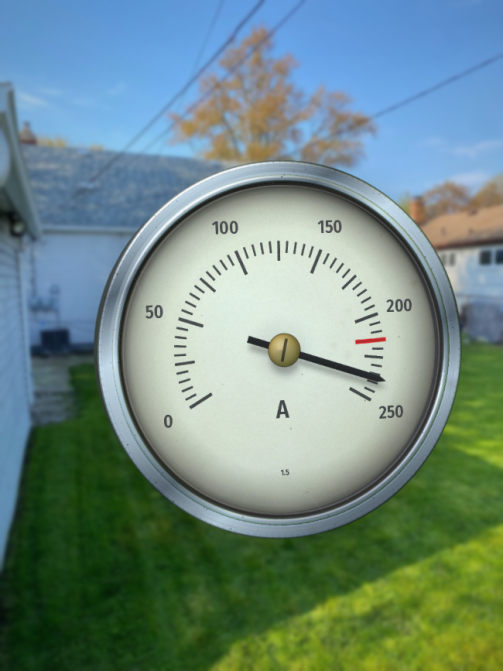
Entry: 237.5 A
